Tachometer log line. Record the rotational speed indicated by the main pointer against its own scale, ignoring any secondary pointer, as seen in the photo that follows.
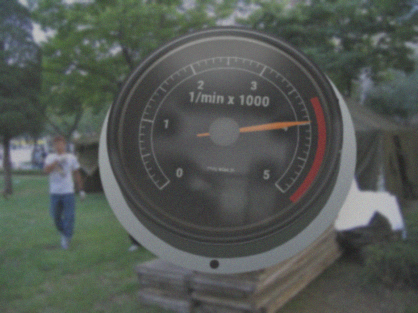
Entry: 4000 rpm
